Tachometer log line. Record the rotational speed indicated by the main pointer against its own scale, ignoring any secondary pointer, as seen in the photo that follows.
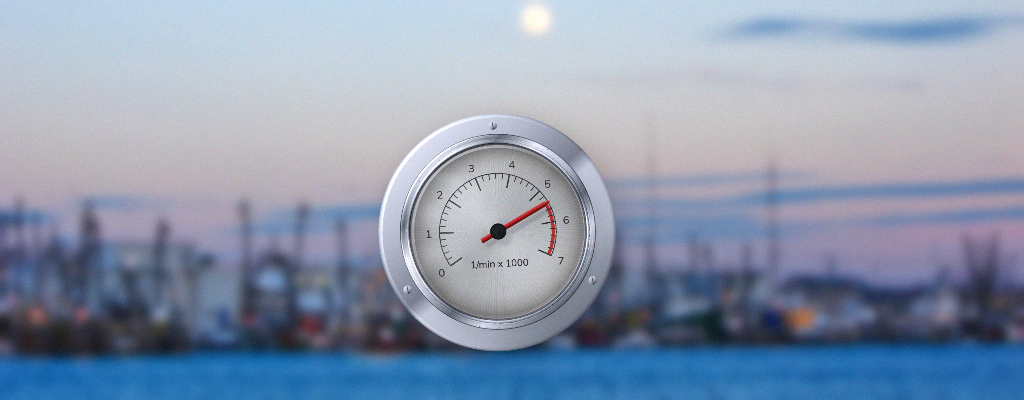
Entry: 5400 rpm
